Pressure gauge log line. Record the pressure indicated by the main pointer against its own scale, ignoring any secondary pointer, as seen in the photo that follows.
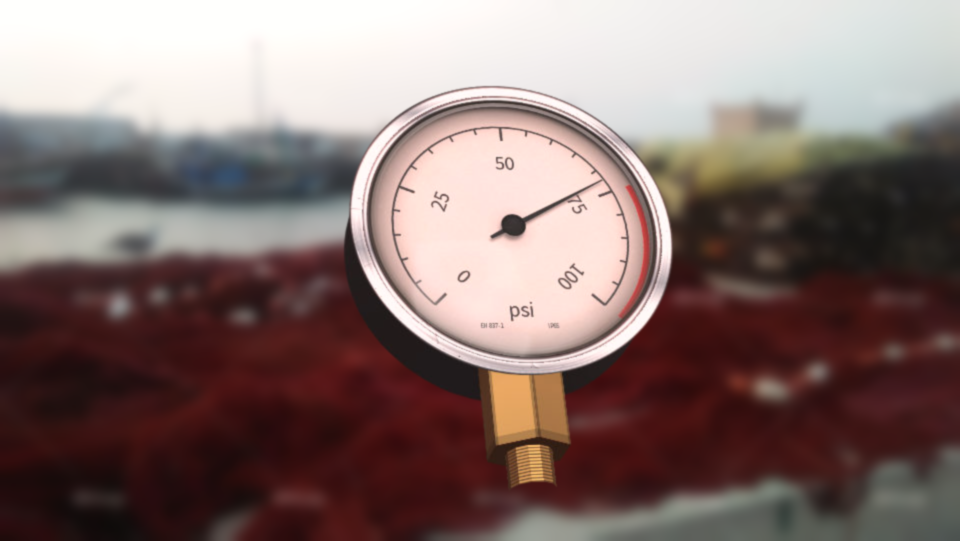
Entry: 72.5 psi
